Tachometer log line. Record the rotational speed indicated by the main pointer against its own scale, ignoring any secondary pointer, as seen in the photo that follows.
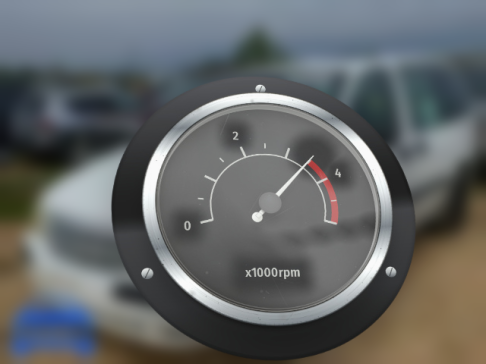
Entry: 3500 rpm
